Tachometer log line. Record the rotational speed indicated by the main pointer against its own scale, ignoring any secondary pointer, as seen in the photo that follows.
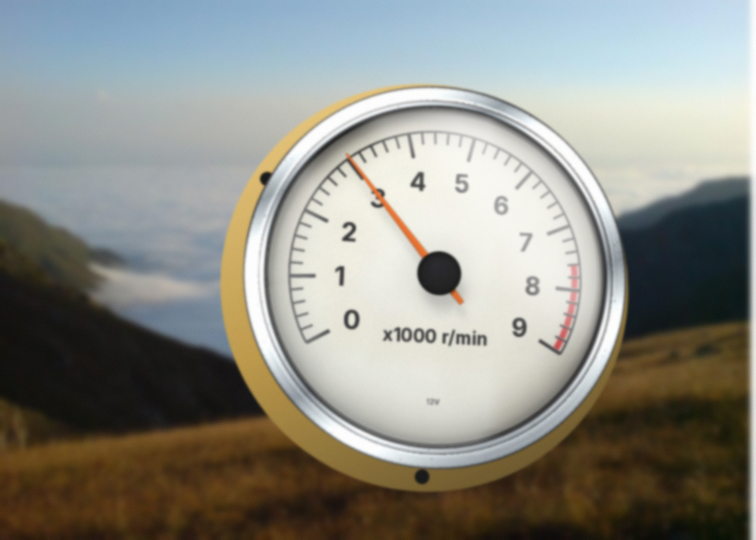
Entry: 3000 rpm
